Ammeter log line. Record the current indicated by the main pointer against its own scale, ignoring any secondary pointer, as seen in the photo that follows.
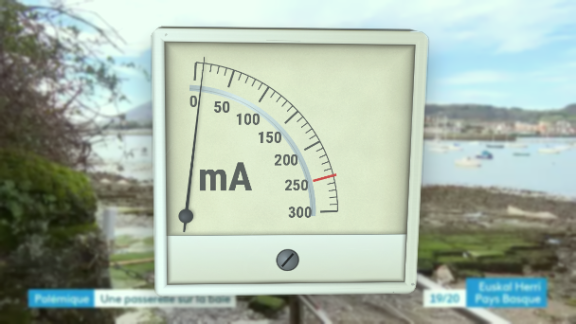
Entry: 10 mA
